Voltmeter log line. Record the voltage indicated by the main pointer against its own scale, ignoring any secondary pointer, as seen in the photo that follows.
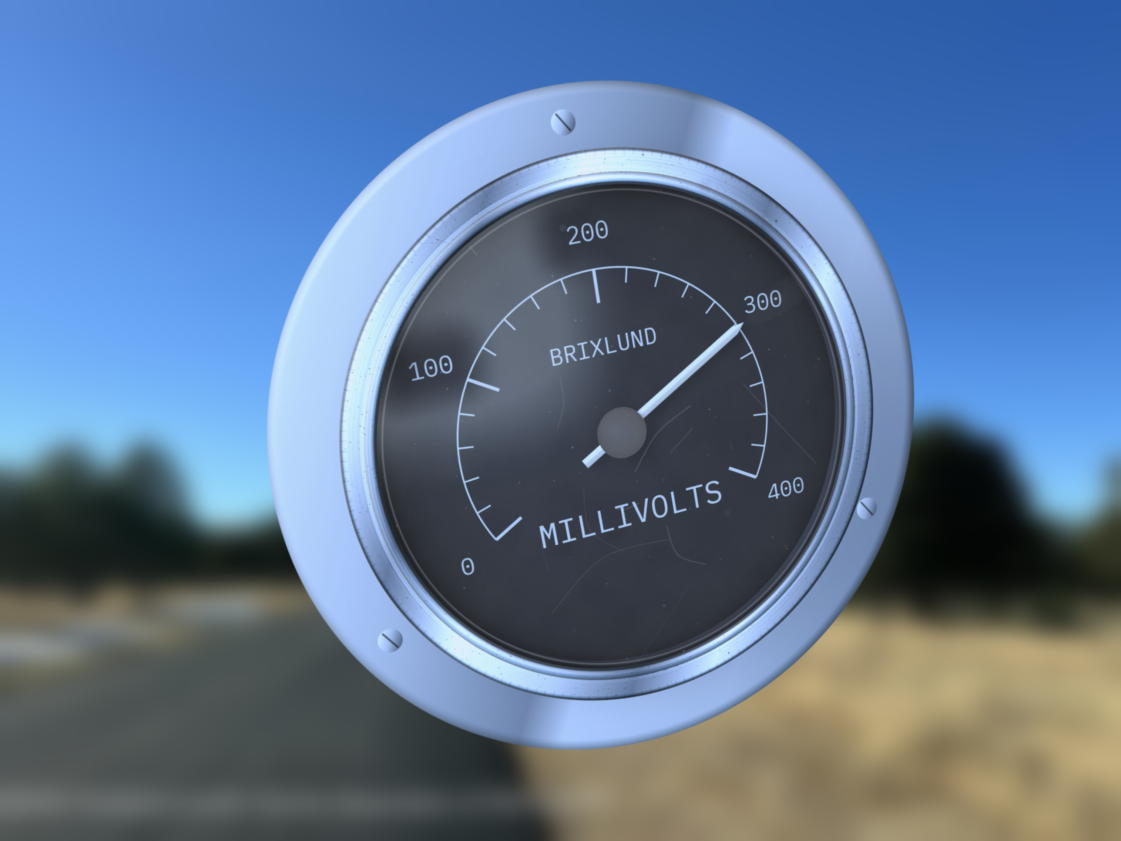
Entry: 300 mV
